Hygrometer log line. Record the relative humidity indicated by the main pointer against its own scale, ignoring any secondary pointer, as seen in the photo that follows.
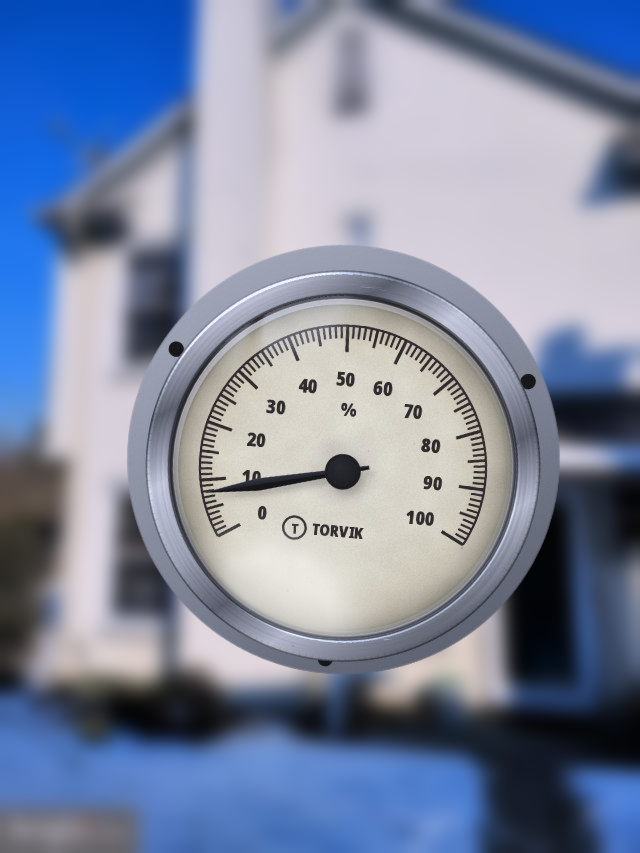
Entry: 8 %
